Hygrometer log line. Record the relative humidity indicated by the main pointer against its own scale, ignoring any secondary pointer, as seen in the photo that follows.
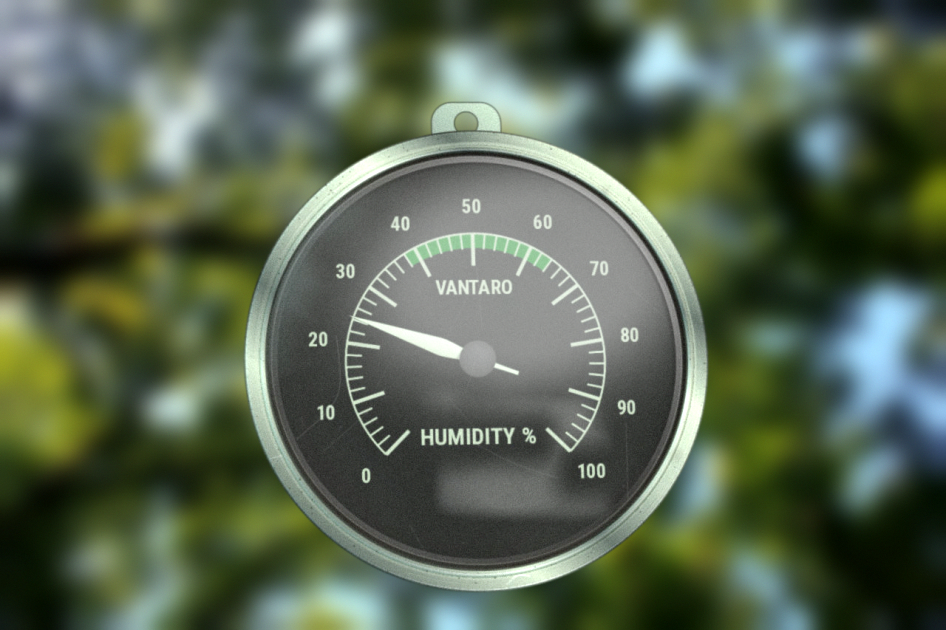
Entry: 24 %
